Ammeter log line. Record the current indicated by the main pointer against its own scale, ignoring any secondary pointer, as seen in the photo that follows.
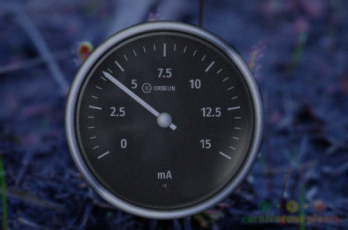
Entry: 4.25 mA
